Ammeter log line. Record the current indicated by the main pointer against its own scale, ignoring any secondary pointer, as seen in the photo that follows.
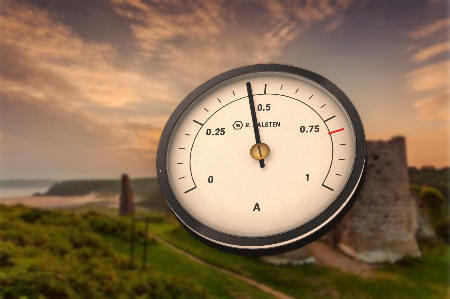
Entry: 0.45 A
